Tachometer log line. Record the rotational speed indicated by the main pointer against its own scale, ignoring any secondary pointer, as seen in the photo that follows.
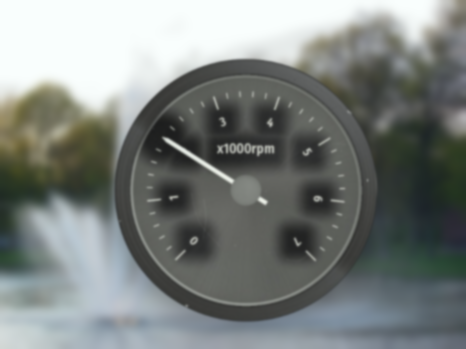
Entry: 2000 rpm
